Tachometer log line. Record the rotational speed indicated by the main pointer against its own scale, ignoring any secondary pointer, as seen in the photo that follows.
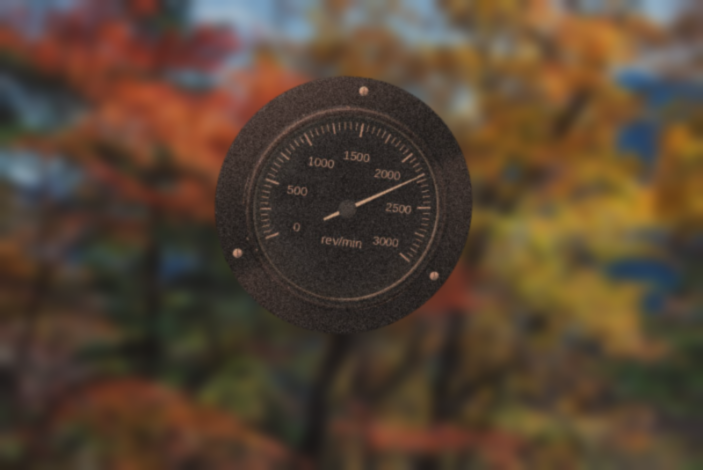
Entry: 2200 rpm
